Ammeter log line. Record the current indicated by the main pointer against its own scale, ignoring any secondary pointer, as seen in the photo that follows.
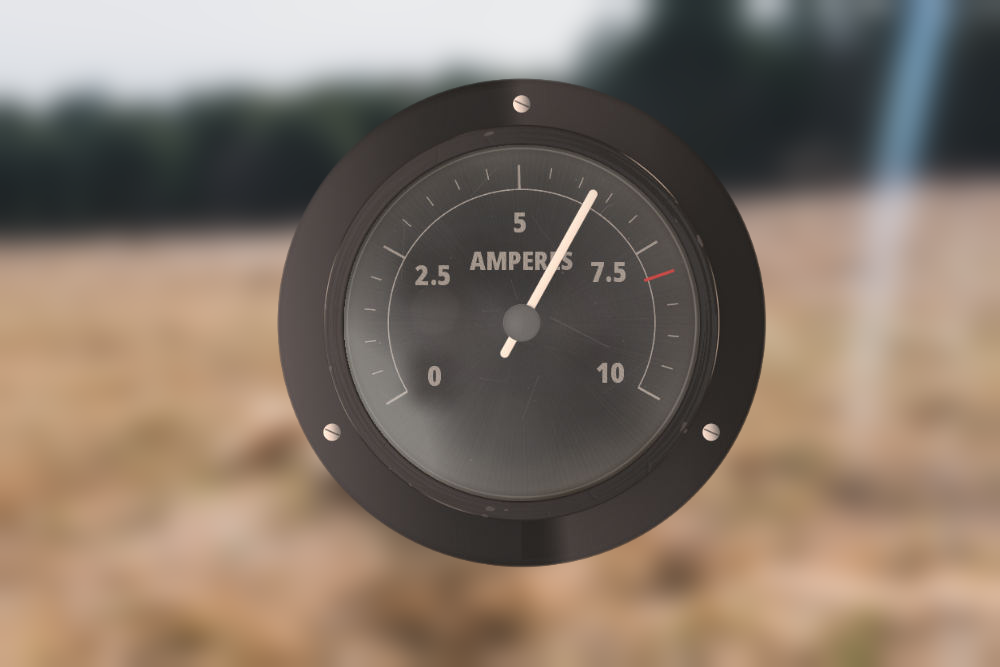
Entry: 6.25 A
